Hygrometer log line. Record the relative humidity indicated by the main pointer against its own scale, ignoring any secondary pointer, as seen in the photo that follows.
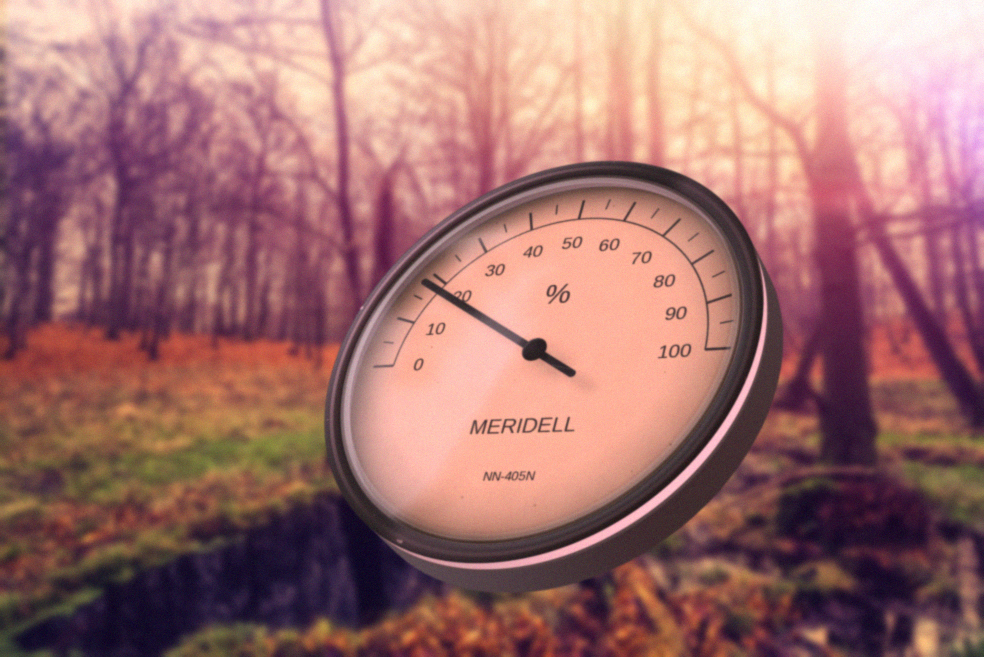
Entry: 17.5 %
